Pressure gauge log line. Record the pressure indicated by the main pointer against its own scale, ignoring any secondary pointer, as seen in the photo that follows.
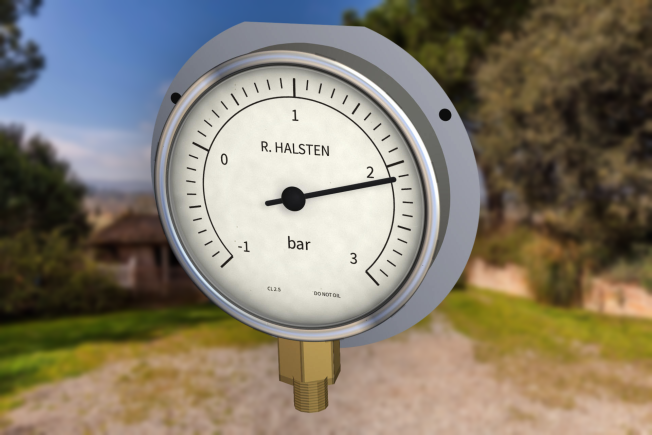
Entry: 2.1 bar
